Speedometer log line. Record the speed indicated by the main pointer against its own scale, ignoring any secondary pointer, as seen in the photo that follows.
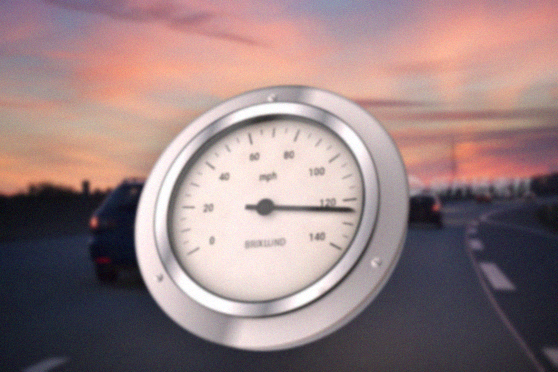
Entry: 125 mph
